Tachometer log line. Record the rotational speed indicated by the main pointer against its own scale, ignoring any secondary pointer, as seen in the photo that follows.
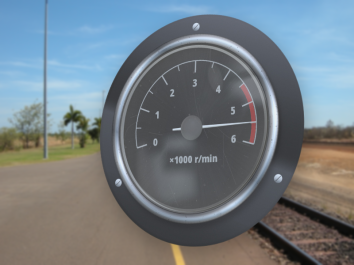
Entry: 5500 rpm
